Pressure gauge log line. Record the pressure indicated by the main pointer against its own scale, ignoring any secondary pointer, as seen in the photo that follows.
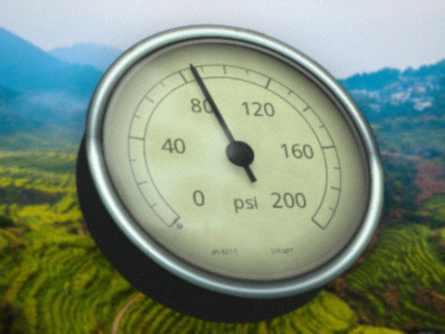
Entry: 85 psi
